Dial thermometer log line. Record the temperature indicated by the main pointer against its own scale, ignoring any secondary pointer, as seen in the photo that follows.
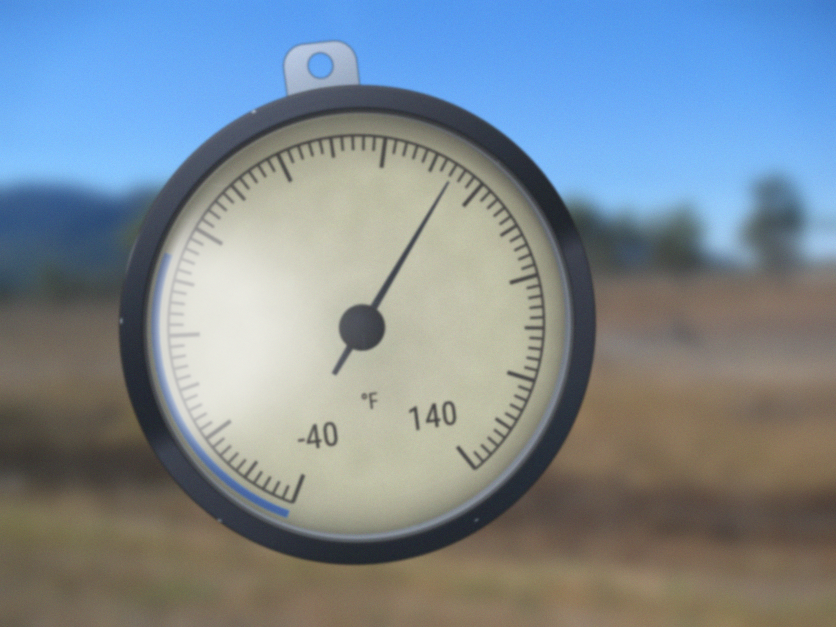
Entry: 74 °F
